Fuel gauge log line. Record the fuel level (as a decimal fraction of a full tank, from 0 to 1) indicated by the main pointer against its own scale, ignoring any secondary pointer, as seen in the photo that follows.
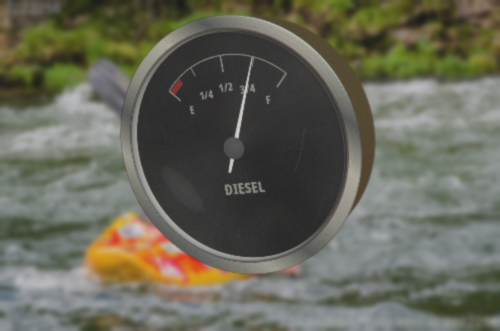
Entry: 0.75
